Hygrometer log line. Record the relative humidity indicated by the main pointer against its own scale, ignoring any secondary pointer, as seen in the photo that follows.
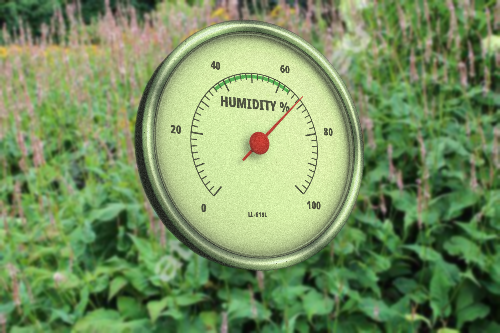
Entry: 68 %
